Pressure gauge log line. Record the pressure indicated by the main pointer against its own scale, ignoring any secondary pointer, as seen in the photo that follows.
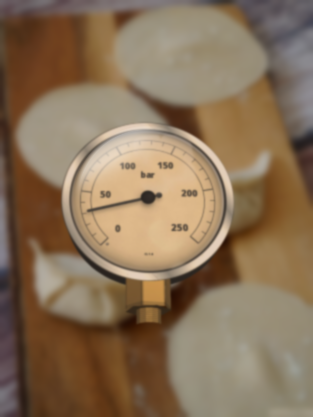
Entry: 30 bar
